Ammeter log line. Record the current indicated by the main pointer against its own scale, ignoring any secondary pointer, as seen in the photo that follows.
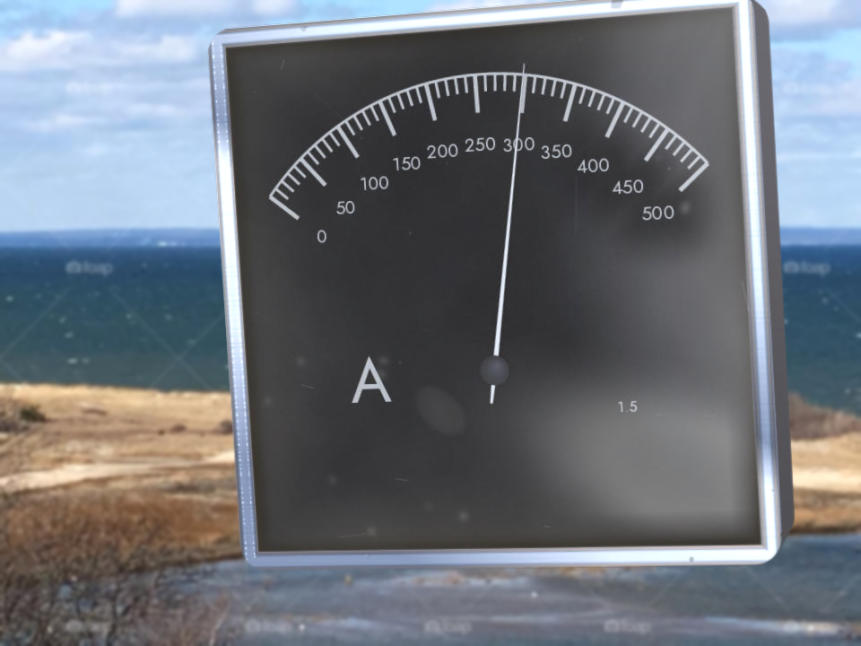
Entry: 300 A
